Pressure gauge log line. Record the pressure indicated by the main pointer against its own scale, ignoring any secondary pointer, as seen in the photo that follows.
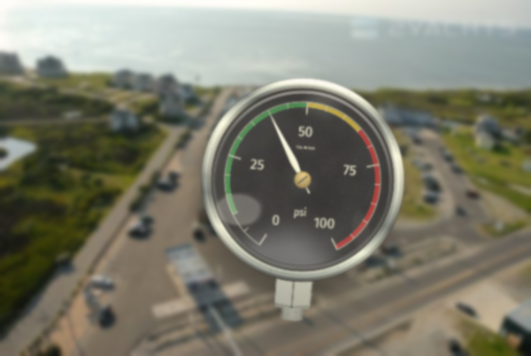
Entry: 40 psi
